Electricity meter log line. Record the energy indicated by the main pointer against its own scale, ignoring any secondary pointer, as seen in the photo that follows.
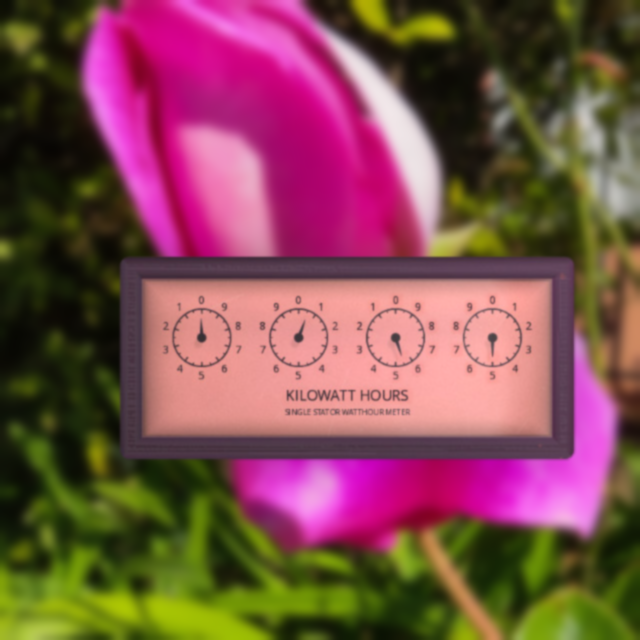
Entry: 55 kWh
